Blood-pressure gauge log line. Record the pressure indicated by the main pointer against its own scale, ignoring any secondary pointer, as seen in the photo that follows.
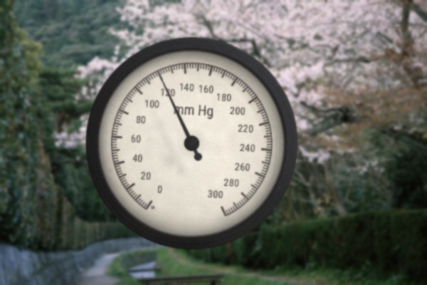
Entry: 120 mmHg
